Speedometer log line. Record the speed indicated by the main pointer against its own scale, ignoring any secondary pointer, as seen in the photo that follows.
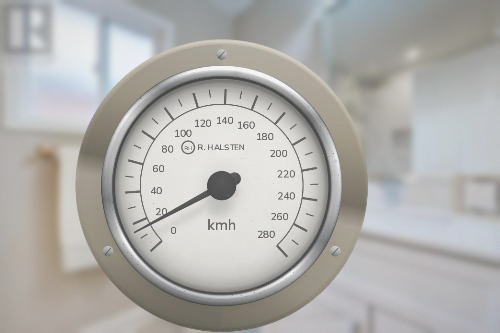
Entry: 15 km/h
